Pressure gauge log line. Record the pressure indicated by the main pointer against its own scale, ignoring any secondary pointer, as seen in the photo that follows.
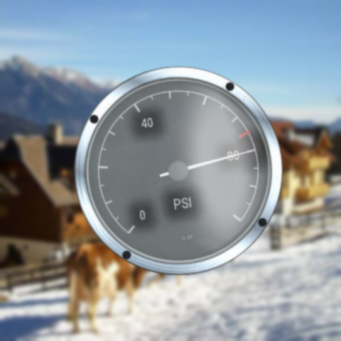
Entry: 80 psi
